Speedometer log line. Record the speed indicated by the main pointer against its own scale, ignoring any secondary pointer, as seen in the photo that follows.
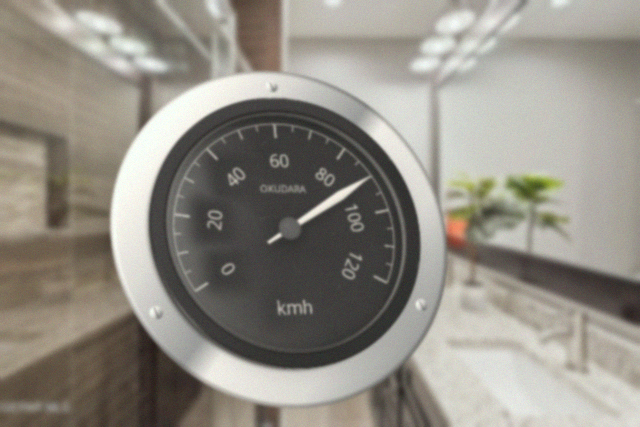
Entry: 90 km/h
